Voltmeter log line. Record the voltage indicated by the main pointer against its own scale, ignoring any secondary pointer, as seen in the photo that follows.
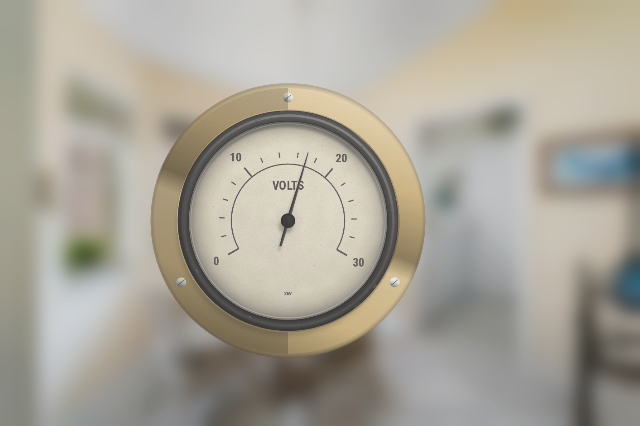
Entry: 17 V
